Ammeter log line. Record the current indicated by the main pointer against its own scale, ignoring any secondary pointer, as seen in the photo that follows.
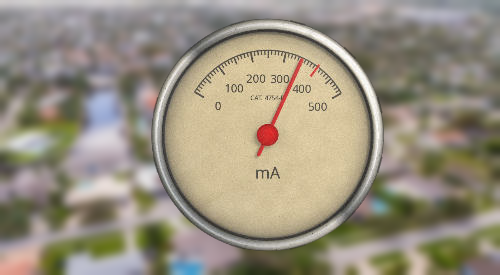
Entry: 350 mA
